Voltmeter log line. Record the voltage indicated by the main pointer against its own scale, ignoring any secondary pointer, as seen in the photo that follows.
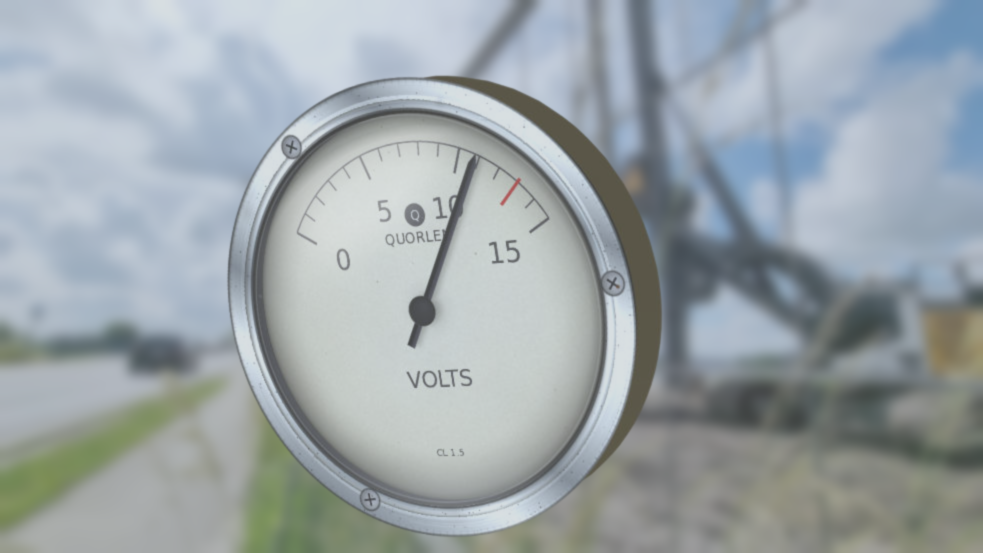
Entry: 11 V
